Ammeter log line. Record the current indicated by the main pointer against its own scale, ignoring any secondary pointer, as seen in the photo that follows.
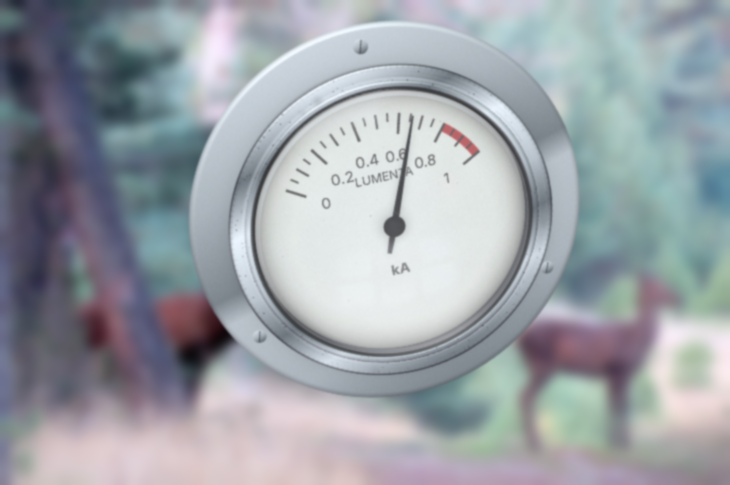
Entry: 0.65 kA
